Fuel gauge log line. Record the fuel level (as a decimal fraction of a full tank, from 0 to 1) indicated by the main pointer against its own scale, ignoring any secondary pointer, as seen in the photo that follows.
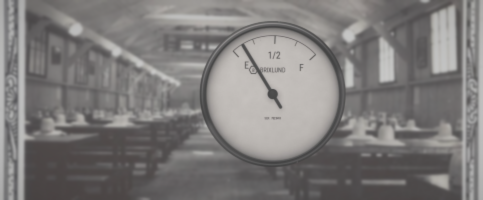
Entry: 0.125
